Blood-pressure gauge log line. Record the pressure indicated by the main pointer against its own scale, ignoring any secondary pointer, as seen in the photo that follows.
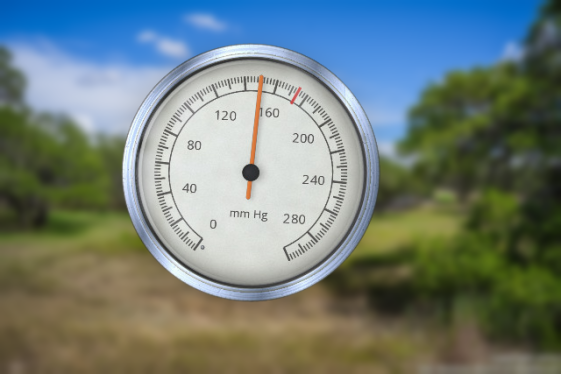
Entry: 150 mmHg
